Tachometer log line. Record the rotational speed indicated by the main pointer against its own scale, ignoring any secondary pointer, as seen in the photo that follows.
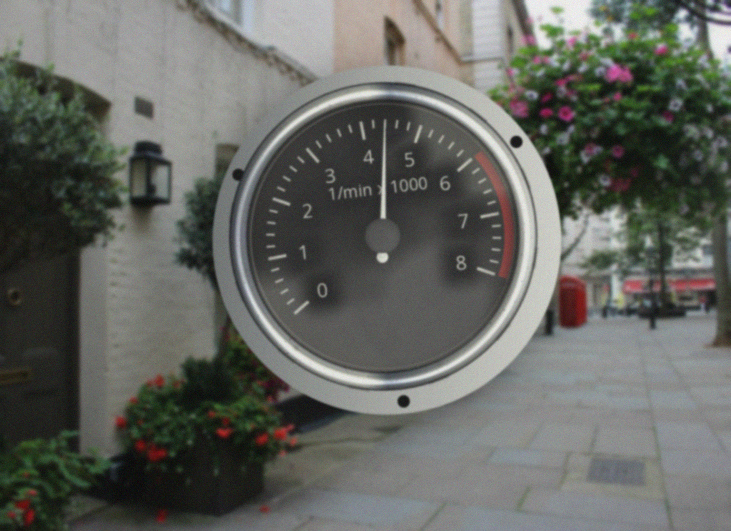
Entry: 4400 rpm
